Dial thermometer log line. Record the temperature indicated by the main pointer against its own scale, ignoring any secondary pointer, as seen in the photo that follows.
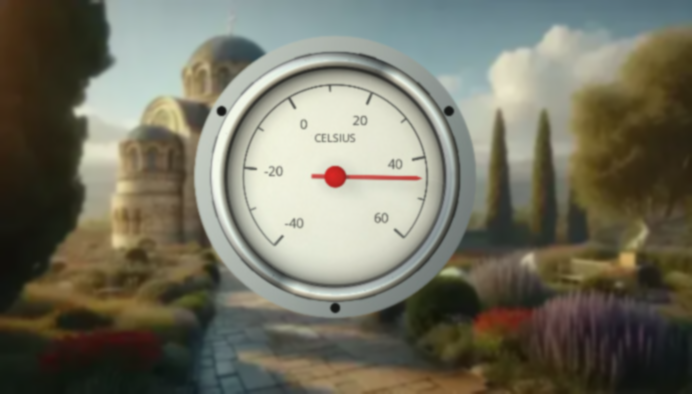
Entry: 45 °C
